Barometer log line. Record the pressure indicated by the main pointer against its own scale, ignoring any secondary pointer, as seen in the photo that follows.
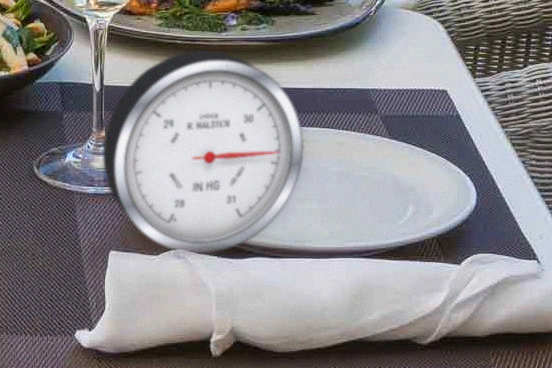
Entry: 30.4 inHg
